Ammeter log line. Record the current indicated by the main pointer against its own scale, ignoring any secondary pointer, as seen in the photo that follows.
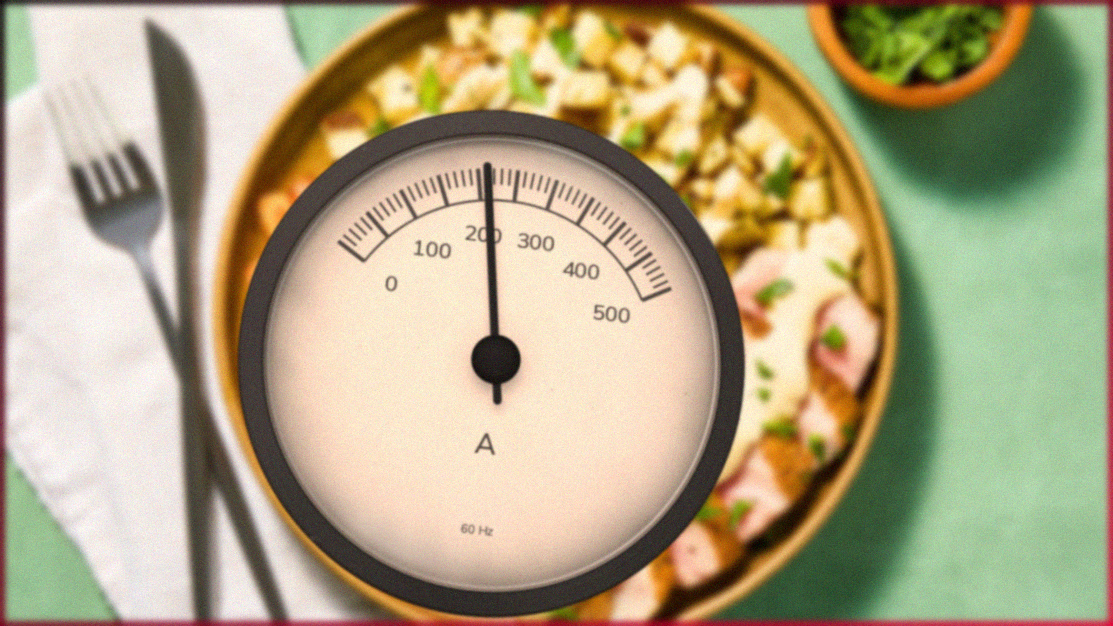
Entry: 210 A
